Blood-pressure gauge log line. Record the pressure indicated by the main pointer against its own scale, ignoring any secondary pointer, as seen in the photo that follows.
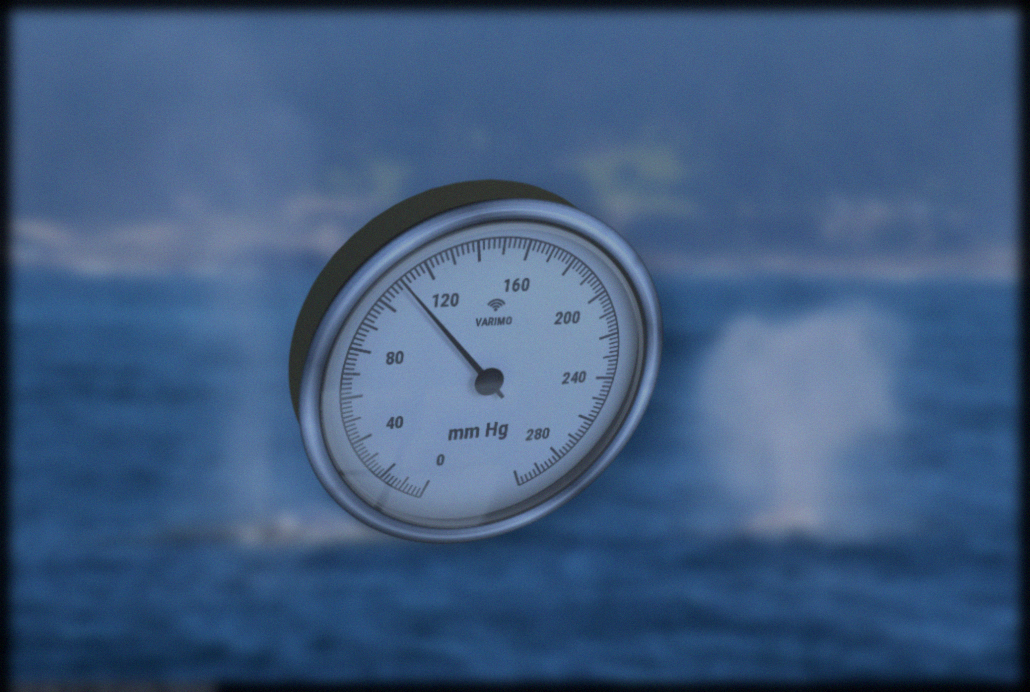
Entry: 110 mmHg
